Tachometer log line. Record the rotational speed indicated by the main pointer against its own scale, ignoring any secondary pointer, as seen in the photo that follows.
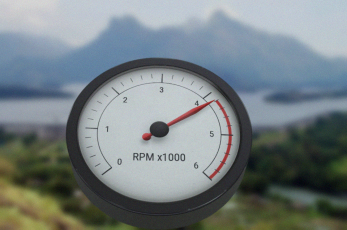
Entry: 4200 rpm
